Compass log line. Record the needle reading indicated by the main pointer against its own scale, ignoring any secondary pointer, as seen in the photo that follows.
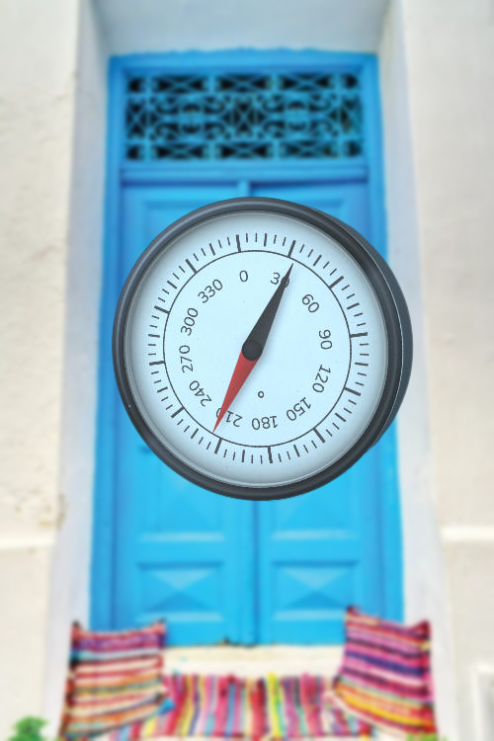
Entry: 215 °
